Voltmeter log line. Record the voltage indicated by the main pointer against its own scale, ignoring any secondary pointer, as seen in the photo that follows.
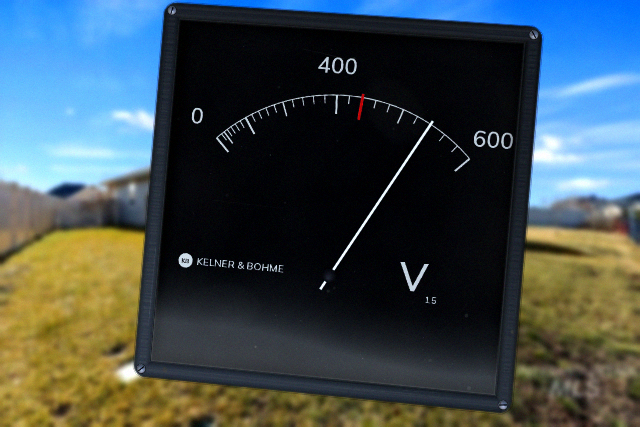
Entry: 540 V
